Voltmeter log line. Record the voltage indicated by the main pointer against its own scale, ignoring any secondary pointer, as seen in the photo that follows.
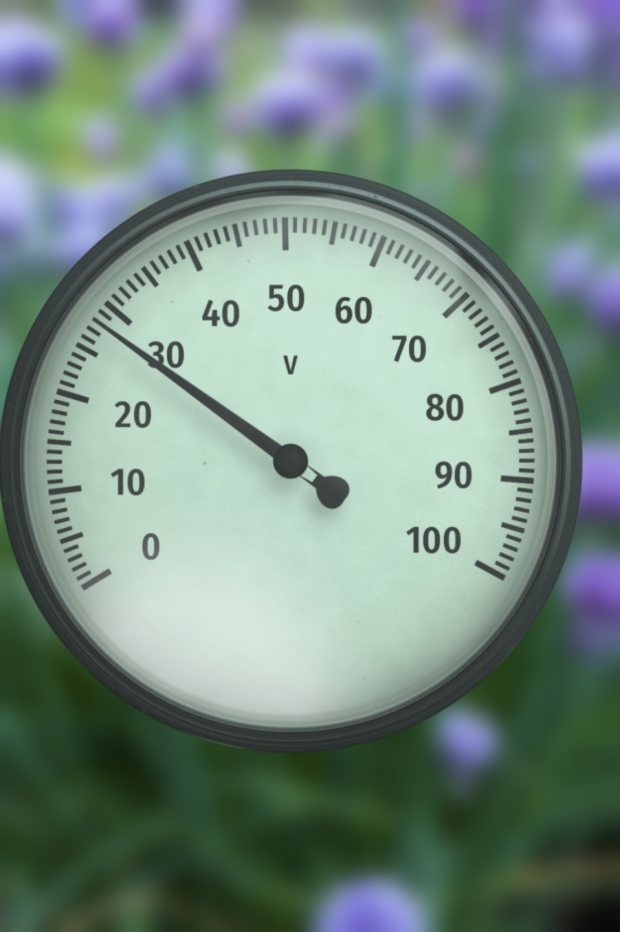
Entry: 28 V
